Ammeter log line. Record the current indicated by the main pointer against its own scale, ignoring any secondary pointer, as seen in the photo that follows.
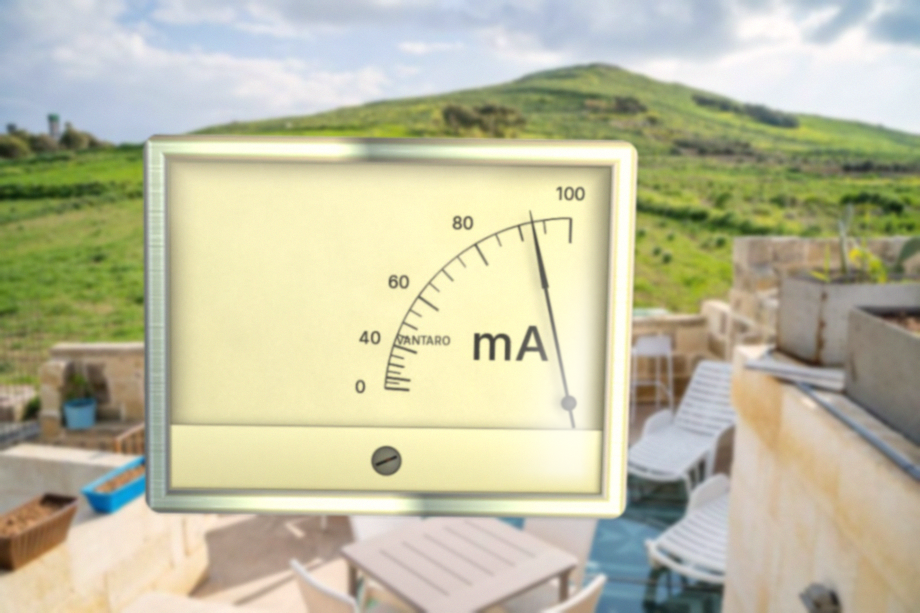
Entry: 92.5 mA
